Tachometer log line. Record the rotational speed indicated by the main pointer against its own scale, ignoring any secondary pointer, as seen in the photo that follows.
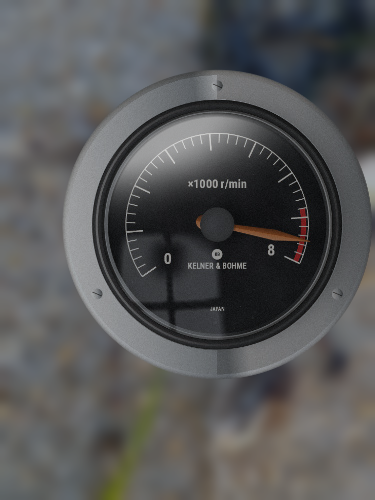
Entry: 7500 rpm
